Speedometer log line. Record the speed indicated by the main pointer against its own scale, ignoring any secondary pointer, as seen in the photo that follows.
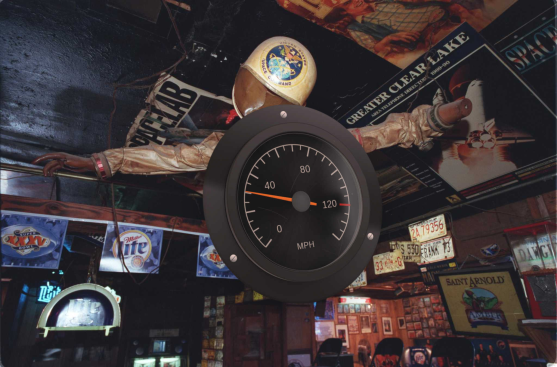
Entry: 30 mph
